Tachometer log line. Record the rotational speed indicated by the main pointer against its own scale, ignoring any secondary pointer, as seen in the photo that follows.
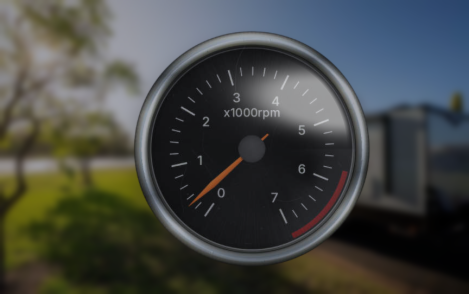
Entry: 300 rpm
